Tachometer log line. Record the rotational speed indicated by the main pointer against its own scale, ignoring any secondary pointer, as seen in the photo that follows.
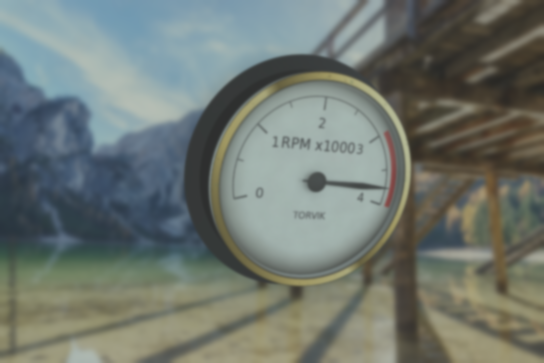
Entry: 3750 rpm
